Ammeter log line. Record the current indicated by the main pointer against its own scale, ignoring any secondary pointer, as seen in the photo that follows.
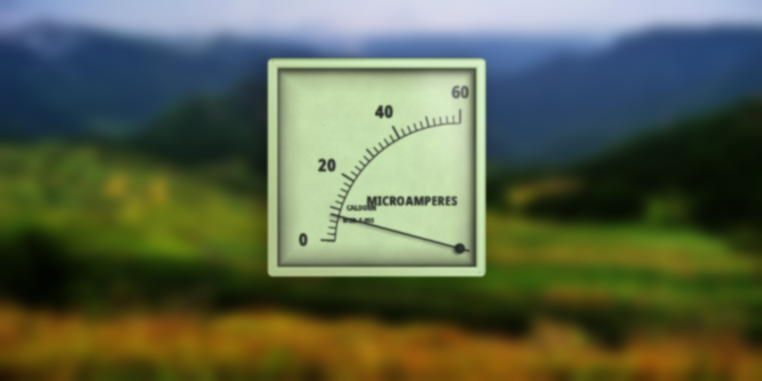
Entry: 8 µA
